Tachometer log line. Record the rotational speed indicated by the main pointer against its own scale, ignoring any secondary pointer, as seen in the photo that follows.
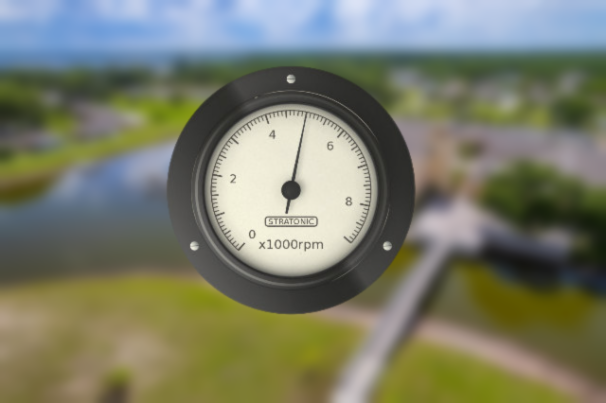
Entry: 5000 rpm
